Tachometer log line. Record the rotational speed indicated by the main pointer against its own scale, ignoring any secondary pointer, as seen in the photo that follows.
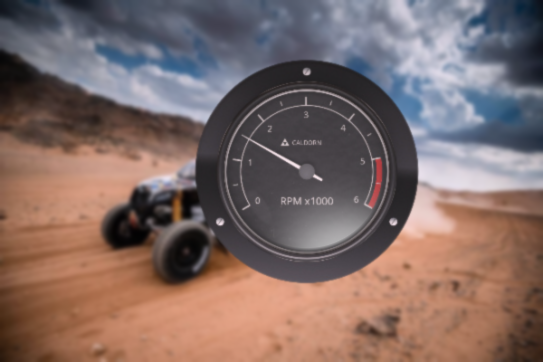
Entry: 1500 rpm
